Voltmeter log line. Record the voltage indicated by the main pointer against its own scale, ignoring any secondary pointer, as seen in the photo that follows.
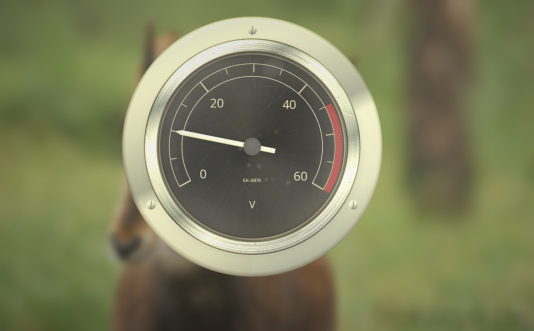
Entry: 10 V
